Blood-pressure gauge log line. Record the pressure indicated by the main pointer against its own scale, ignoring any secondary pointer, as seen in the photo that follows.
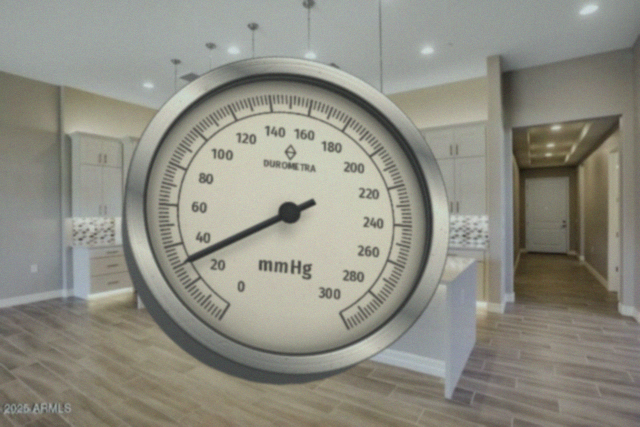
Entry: 30 mmHg
